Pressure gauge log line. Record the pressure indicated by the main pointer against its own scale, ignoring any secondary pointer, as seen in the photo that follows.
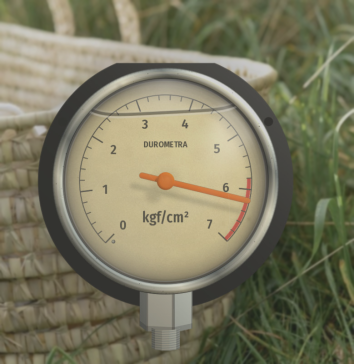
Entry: 6.2 kg/cm²
